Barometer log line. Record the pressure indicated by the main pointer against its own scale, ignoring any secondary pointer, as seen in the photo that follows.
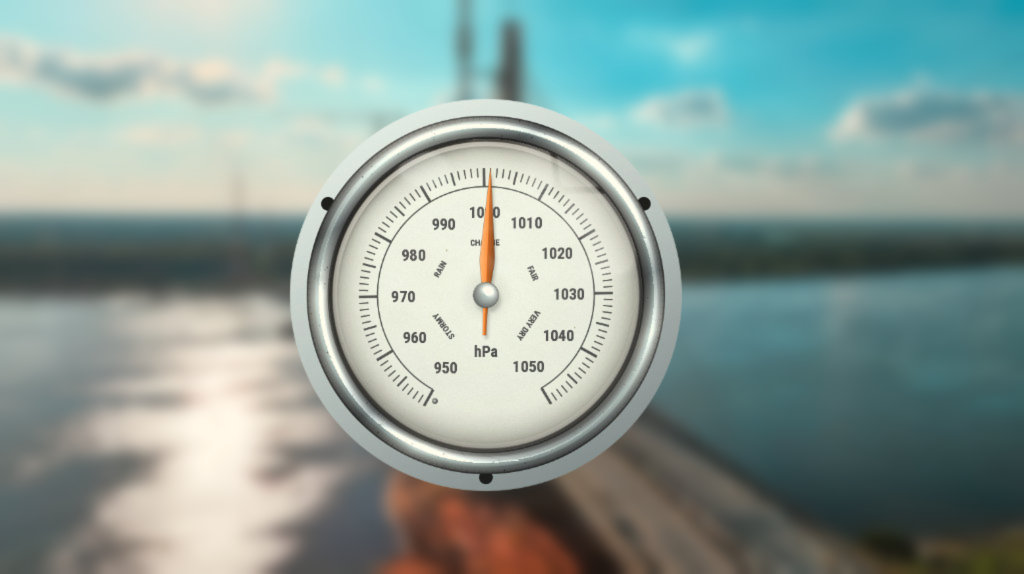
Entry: 1001 hPa
